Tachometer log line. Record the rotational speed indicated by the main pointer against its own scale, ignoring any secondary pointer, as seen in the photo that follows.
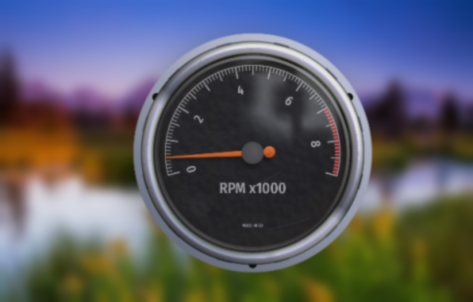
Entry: 500 rpm
